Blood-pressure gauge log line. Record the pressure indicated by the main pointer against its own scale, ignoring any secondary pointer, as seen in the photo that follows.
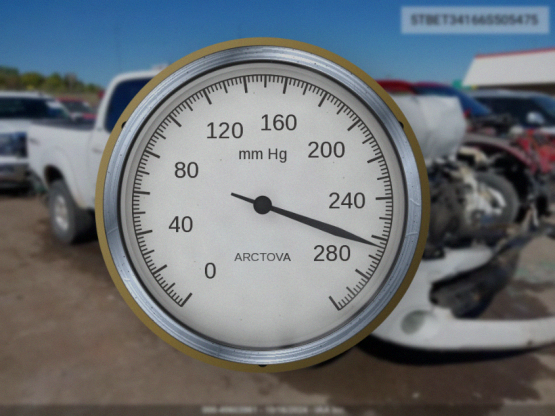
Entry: 264 mmHg
